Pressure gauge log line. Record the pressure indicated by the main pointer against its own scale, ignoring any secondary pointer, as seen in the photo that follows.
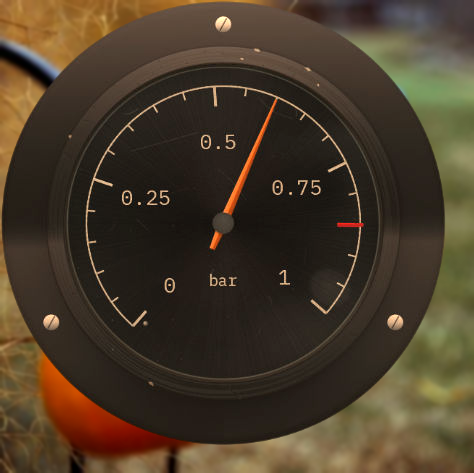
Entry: 0.6 bar
